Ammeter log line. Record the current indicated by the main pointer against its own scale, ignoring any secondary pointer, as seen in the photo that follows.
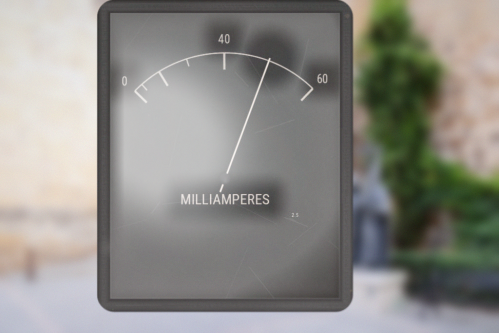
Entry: 50 mA
